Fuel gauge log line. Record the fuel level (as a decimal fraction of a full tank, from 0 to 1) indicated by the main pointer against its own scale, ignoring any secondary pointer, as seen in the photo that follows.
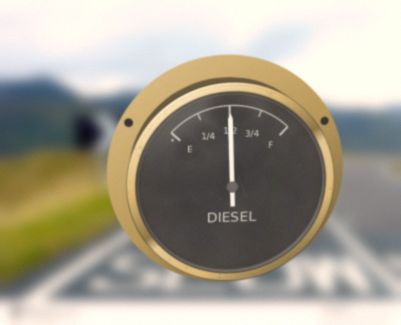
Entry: 0.5
